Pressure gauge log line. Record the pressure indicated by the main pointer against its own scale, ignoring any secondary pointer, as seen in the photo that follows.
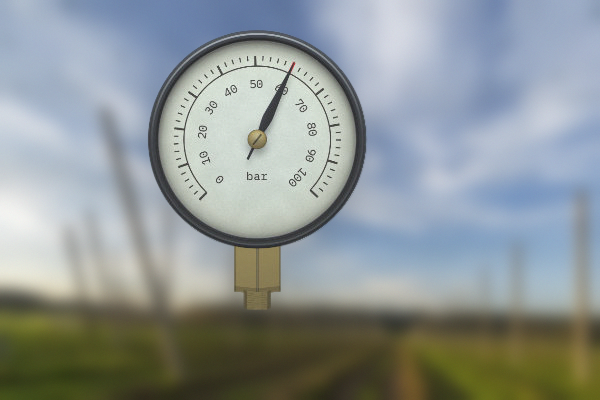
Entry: 60 bar
